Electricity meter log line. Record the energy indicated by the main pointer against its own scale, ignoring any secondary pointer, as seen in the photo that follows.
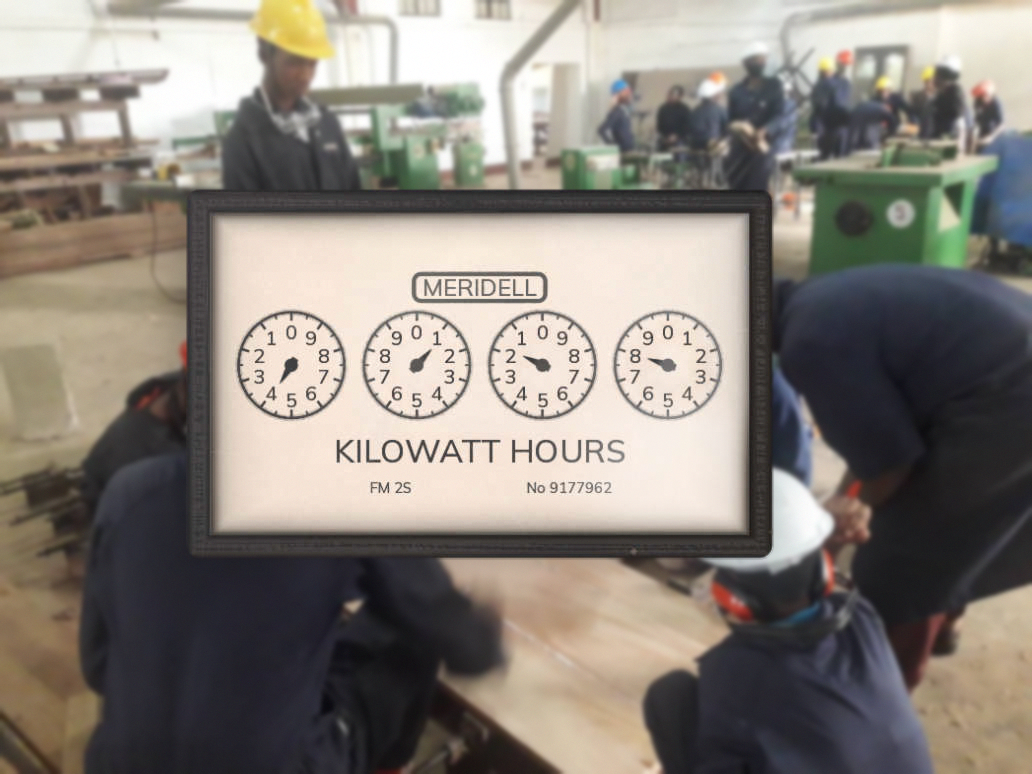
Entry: 4118 kWh
